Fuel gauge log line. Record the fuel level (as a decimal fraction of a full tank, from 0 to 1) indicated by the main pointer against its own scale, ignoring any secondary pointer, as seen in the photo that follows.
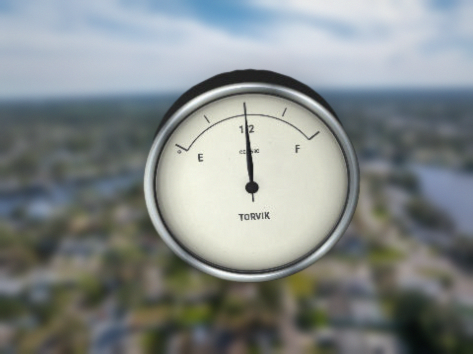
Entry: 0.5
